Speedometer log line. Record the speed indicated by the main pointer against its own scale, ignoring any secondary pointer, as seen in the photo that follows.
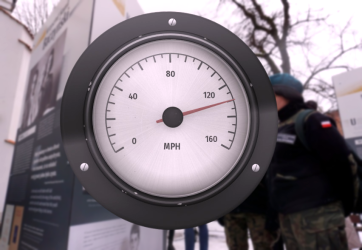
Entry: 130 mph
